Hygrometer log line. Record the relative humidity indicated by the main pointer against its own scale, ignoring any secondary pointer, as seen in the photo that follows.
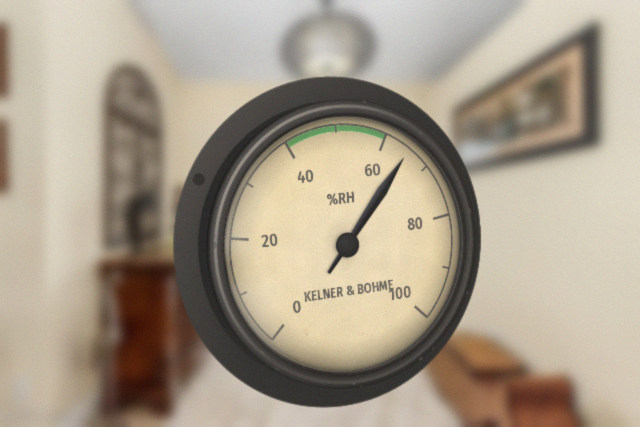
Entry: 65 %
